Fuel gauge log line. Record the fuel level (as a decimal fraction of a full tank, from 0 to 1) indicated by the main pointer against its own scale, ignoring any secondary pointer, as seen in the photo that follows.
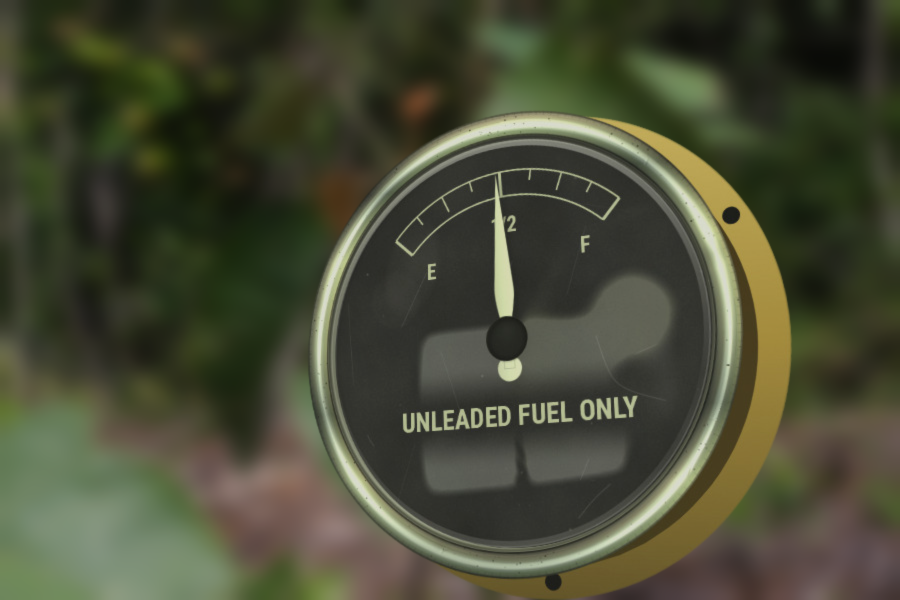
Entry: 0.5
